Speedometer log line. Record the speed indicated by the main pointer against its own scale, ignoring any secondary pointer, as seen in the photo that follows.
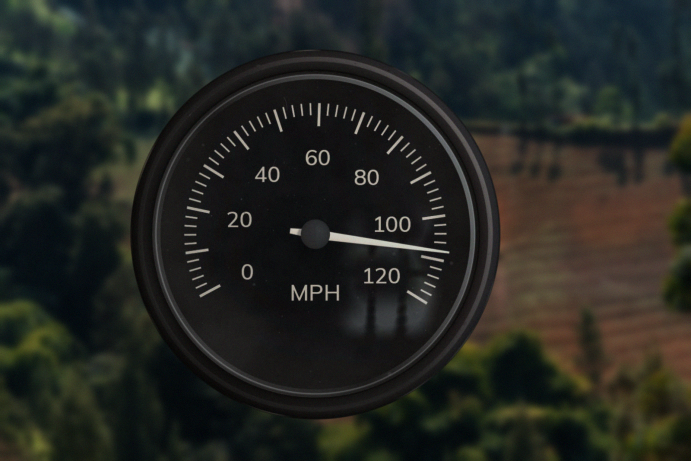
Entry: 108 mph
